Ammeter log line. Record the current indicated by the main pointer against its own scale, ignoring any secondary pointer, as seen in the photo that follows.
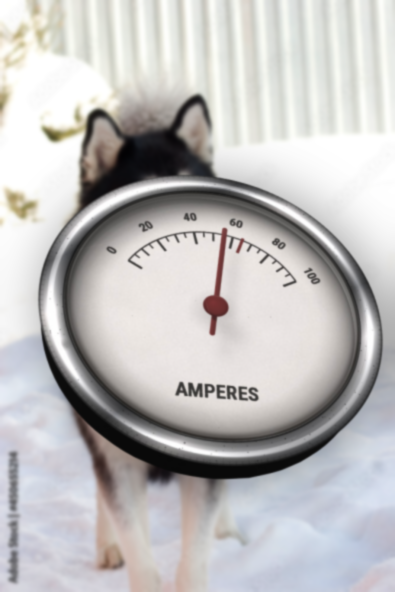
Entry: 55 A
